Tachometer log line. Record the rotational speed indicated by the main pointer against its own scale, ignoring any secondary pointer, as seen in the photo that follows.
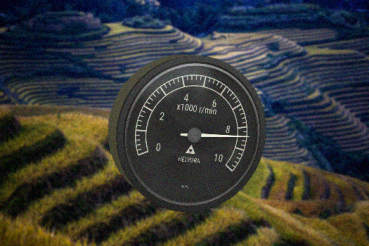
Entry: 8400 rpm
